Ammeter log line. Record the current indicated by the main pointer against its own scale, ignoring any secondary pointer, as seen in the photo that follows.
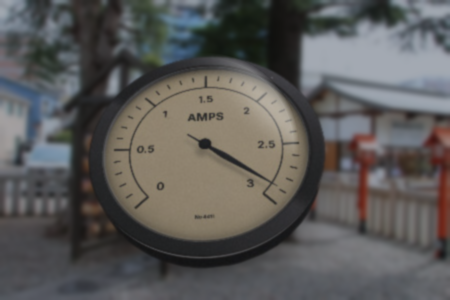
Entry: 2.9 A
